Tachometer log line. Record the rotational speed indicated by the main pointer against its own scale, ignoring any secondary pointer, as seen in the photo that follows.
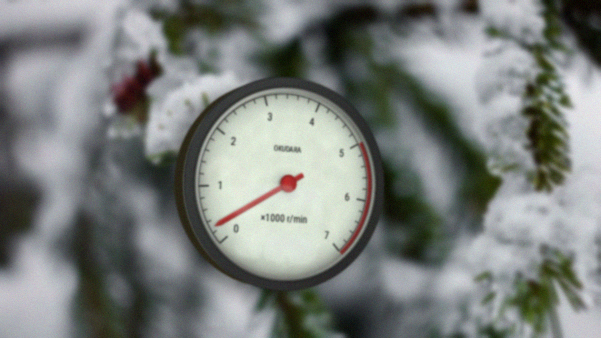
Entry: 300 rpm
